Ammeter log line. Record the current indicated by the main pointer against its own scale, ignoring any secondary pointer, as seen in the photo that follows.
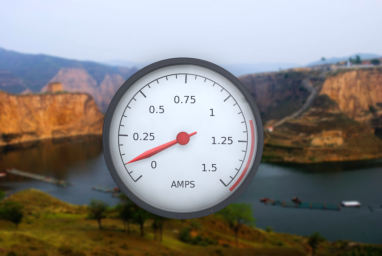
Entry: 0.1 A
